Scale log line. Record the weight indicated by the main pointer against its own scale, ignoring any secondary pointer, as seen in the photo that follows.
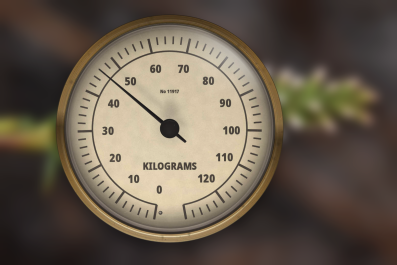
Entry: 46 kg
